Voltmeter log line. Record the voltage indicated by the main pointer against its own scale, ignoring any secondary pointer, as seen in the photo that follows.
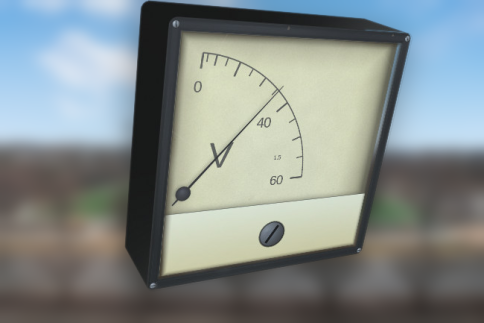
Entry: 35 V
